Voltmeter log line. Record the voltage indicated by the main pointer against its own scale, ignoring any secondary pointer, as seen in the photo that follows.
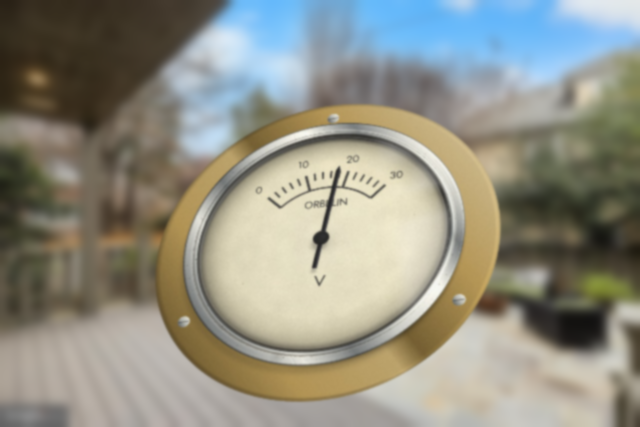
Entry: 18 V
